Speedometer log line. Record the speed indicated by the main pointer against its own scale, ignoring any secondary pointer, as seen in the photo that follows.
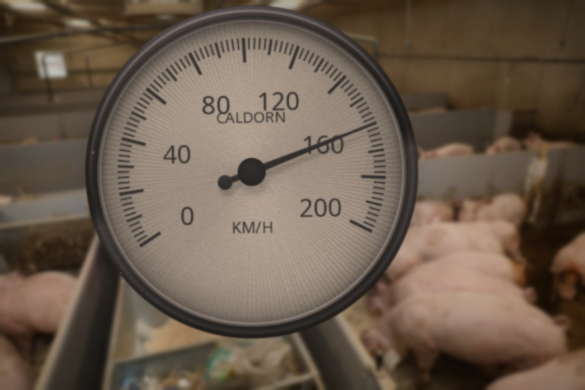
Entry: 160 km/h
